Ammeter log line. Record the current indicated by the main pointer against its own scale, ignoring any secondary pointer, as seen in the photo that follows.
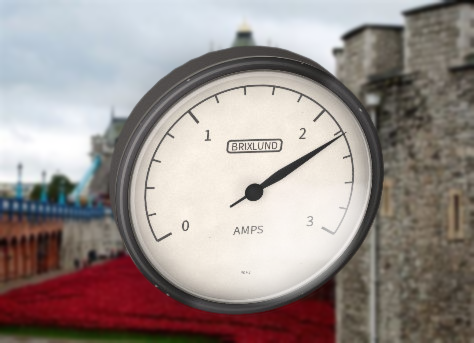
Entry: 2.2 A
